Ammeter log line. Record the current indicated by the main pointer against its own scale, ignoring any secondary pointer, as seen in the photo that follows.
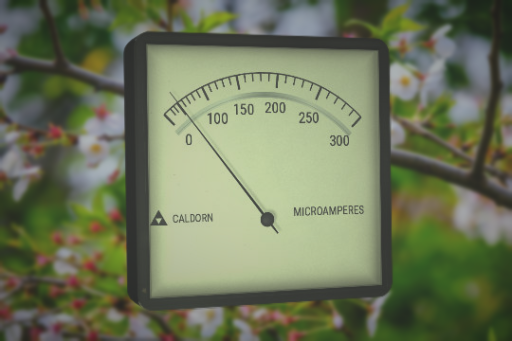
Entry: 50 µA
